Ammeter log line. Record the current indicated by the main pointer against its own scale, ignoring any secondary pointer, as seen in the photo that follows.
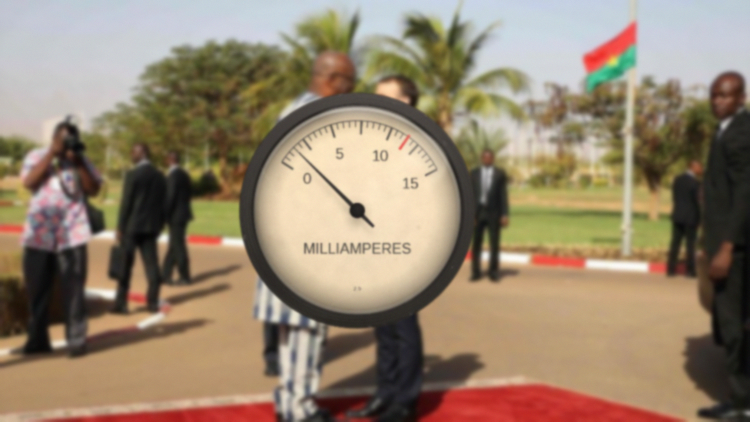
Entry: 1.5 mA
